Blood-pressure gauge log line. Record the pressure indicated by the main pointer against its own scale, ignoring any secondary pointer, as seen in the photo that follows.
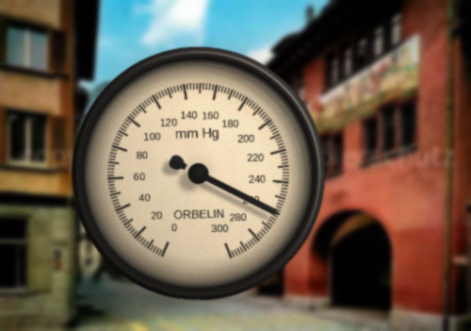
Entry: 260 mmHg
